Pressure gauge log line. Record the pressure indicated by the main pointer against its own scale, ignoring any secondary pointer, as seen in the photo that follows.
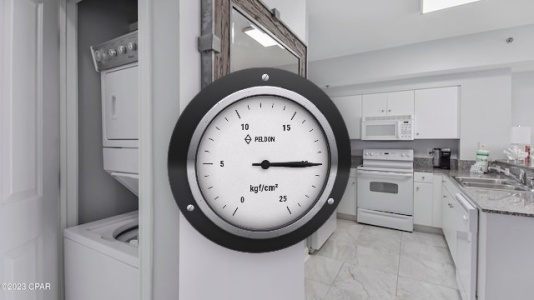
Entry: 20 kg/cm²
